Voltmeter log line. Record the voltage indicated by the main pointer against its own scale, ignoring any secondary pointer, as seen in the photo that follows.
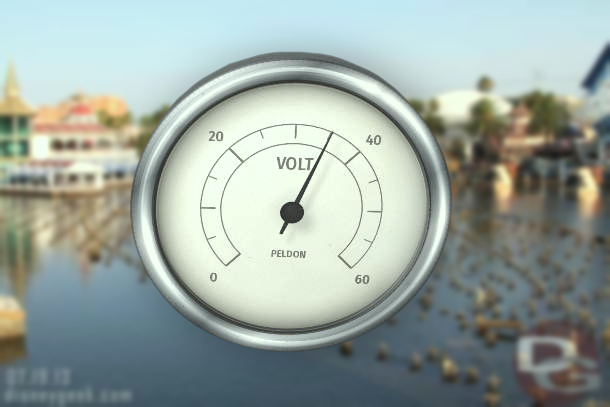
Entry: 35 V
